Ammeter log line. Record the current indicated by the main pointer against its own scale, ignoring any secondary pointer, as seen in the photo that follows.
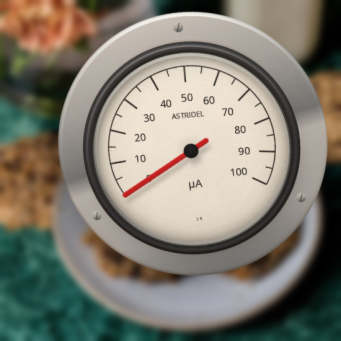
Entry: 0 µA
